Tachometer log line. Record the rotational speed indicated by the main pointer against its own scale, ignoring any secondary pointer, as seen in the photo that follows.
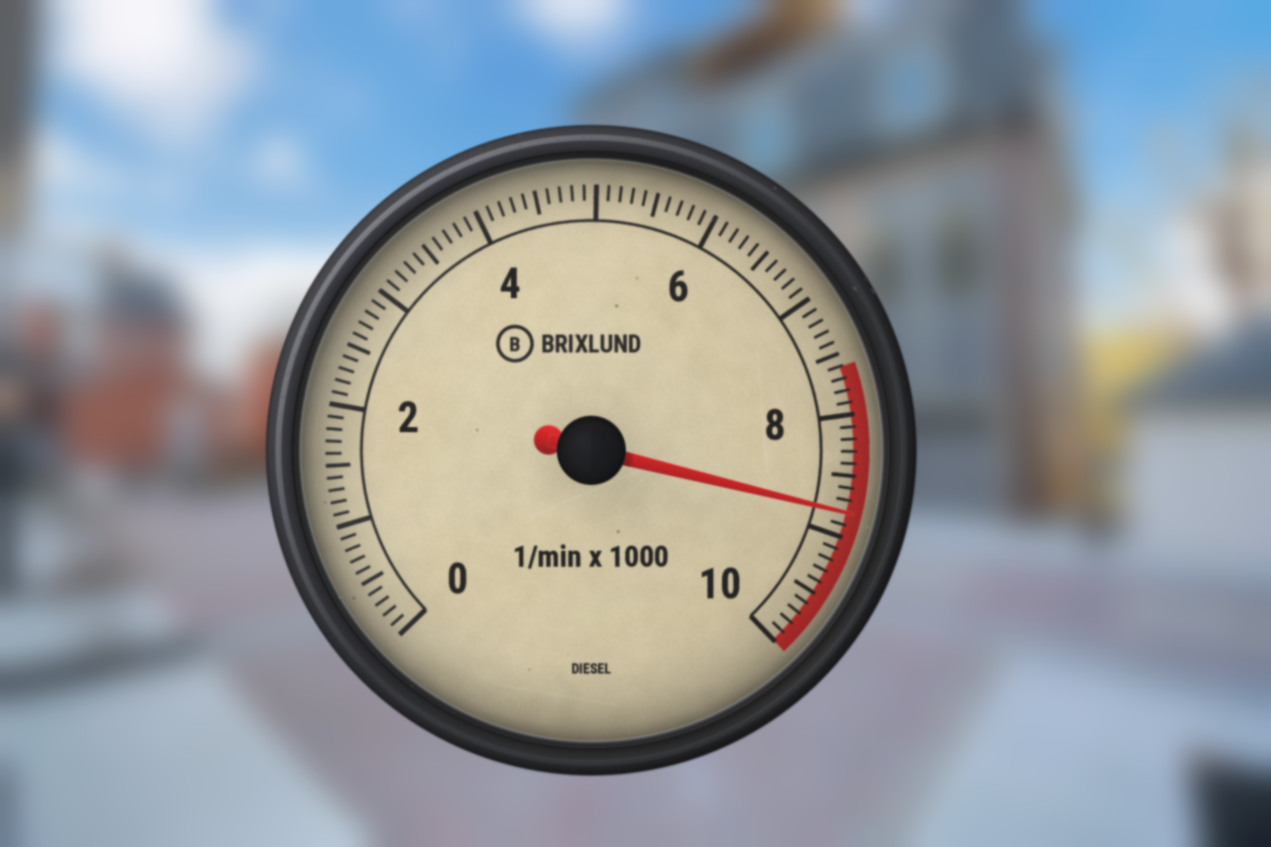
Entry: 8800 rpm
